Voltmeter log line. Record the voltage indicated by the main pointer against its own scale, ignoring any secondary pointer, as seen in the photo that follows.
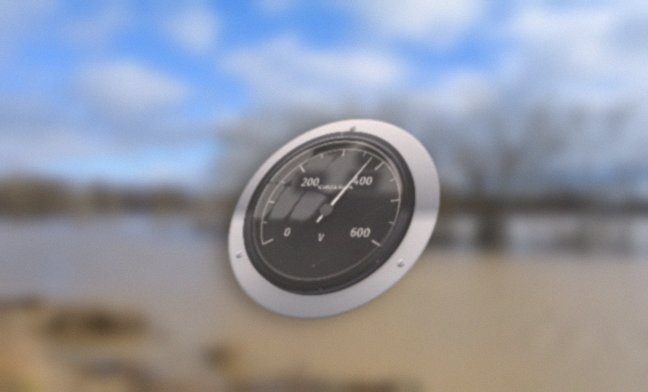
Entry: 375 V
